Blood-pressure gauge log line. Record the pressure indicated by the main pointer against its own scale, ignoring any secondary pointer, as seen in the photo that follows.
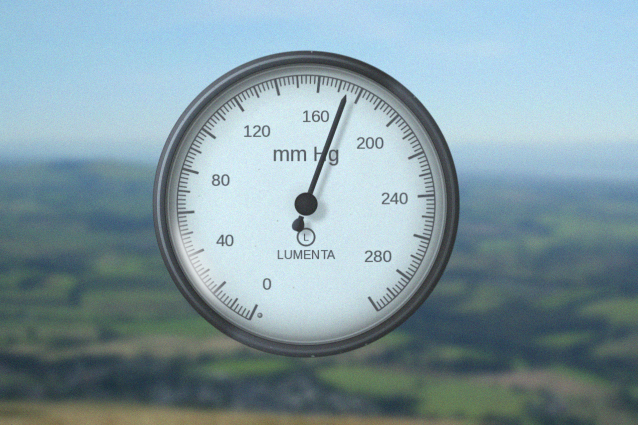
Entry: 174 mmHg
